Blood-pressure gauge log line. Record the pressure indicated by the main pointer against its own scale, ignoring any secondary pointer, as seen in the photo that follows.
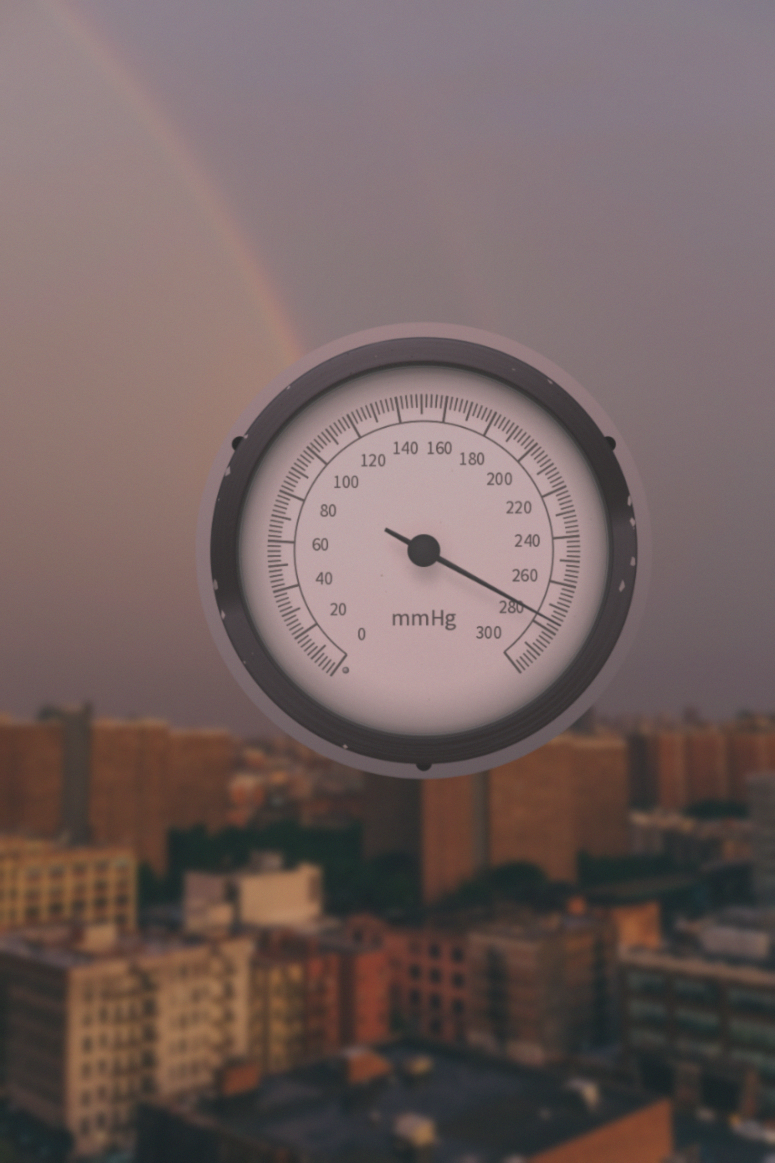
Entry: 276 mmHg
